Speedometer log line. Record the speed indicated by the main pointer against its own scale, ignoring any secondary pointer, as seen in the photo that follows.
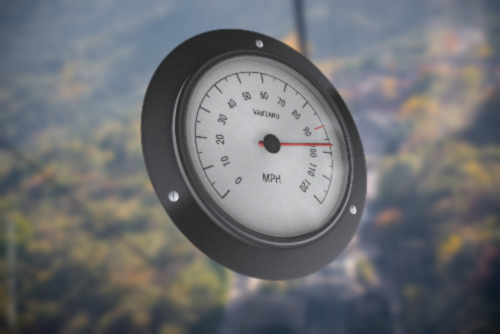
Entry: 97.5 mph
